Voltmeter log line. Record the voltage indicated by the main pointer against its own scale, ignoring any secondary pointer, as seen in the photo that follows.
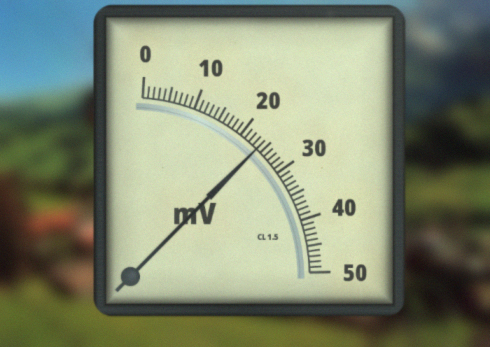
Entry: 24 mV
